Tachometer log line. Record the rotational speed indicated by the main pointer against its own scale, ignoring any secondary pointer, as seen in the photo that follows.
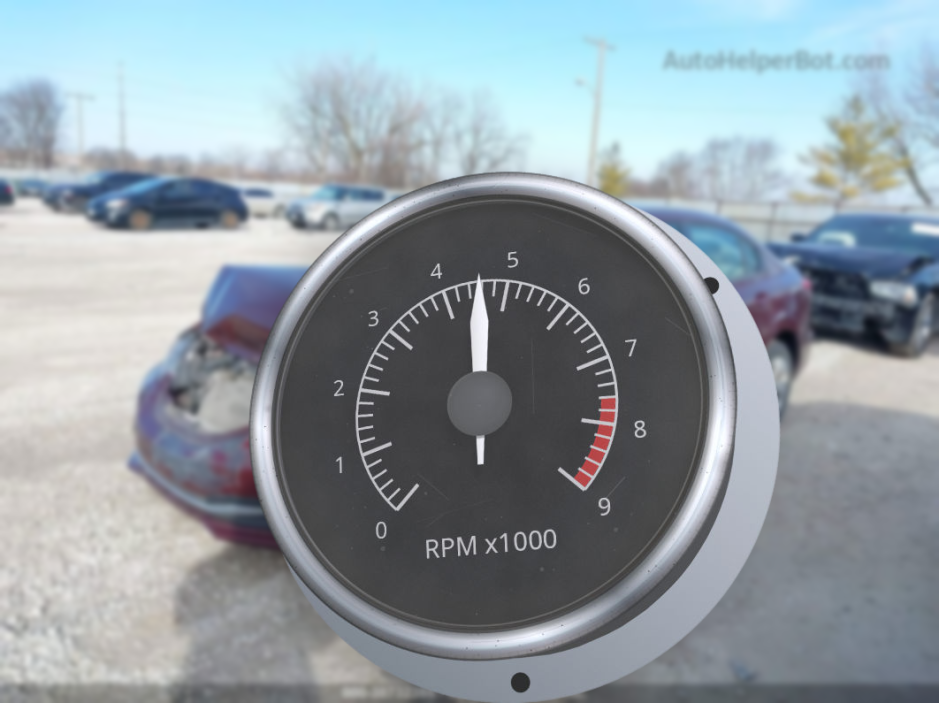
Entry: 4600 rpm
